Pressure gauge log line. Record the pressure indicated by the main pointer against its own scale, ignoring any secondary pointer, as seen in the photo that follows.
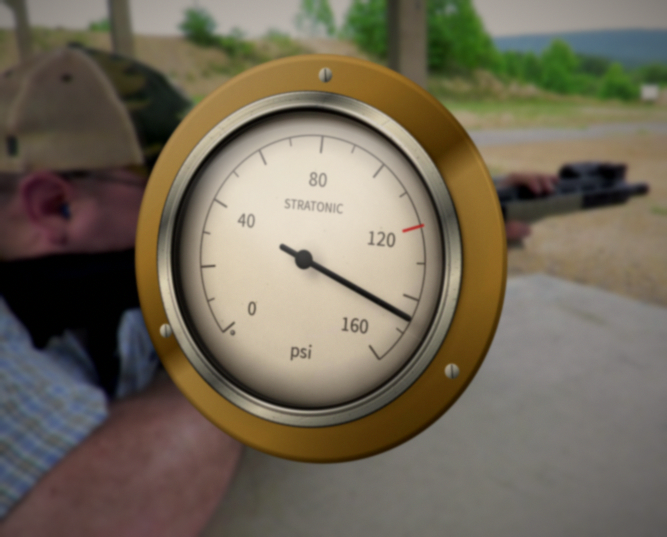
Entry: 145 psi
